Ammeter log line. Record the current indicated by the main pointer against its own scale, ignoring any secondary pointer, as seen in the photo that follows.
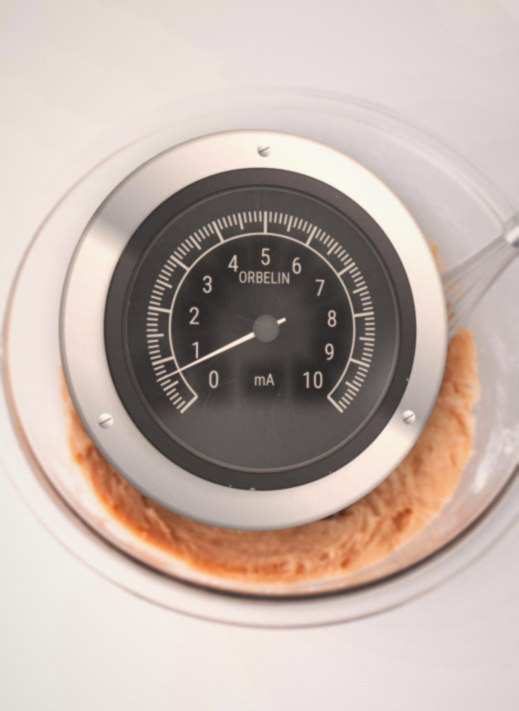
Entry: 0.7 mA
